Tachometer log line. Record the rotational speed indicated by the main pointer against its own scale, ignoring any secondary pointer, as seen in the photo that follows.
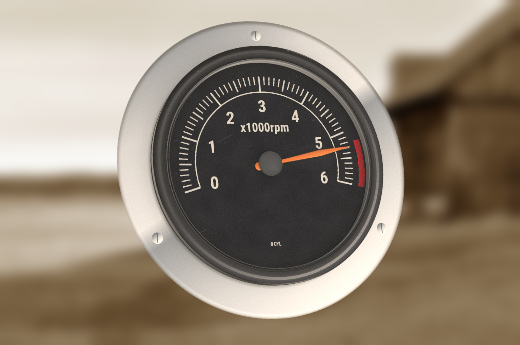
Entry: 5300 rpm
